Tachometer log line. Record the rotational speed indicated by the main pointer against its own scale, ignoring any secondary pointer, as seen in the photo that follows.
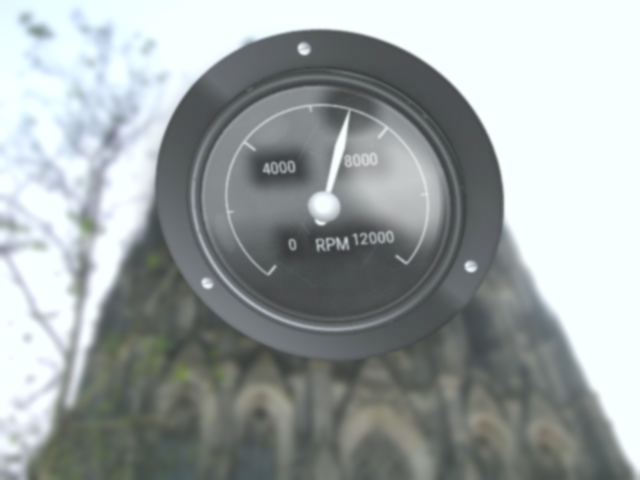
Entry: 7000 rpm
